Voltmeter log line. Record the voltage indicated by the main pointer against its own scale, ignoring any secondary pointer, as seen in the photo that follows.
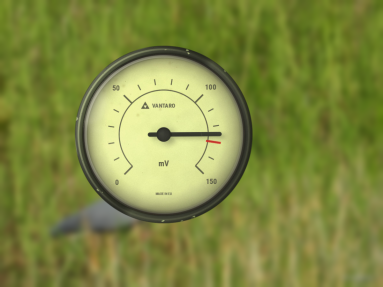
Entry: 125 mV
